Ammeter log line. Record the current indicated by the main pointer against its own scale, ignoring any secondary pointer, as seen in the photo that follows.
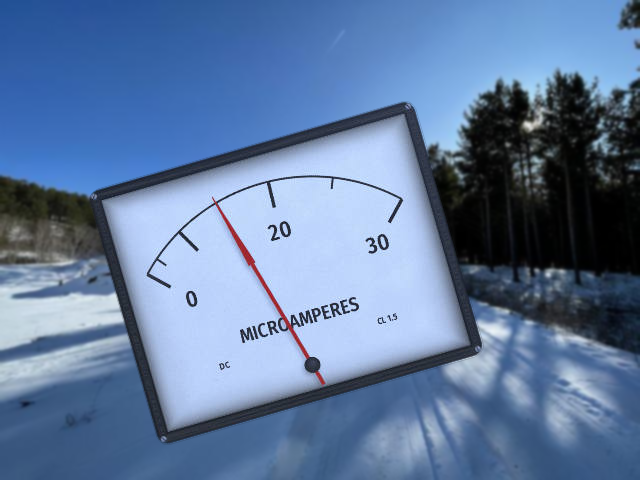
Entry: 15 µA
